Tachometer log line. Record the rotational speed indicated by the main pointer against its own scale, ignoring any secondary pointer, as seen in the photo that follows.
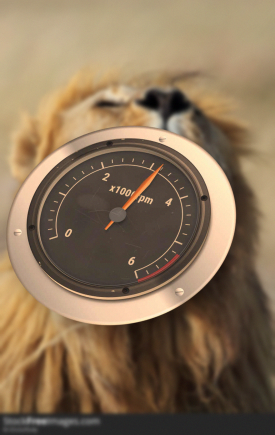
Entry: 3200 rpm
